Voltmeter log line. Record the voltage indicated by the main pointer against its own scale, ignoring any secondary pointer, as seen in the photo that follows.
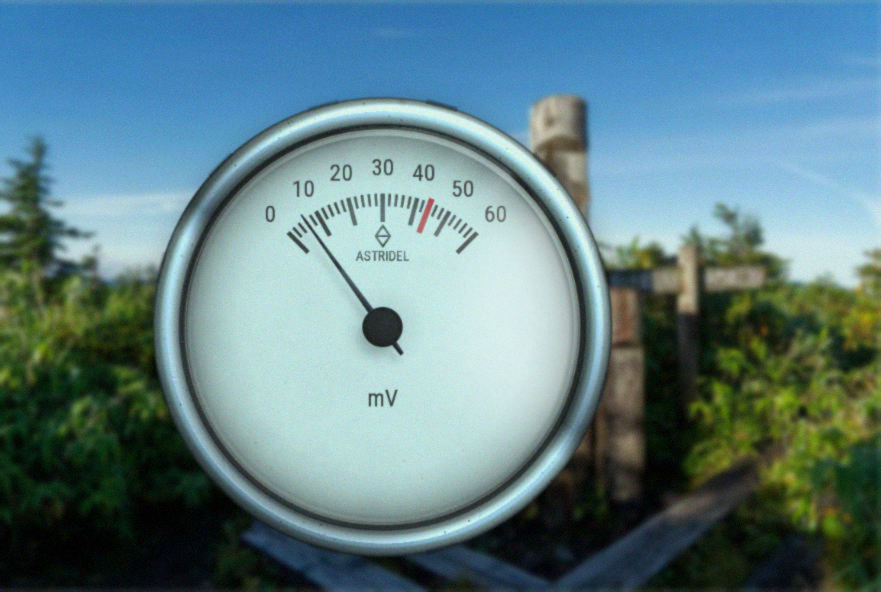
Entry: 6 mV
